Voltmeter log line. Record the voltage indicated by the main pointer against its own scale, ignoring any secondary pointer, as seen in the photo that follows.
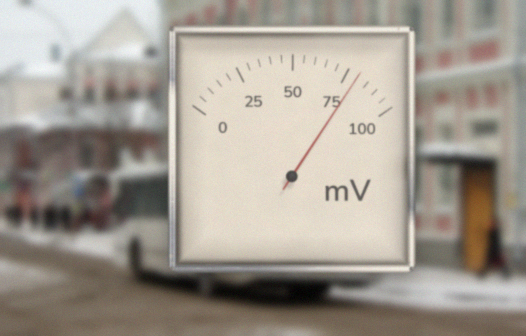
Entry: 80 mV
